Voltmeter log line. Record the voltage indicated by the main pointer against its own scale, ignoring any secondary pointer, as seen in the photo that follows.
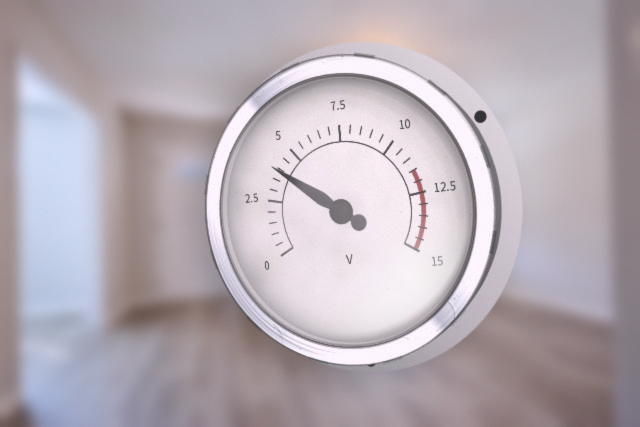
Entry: 4 V
